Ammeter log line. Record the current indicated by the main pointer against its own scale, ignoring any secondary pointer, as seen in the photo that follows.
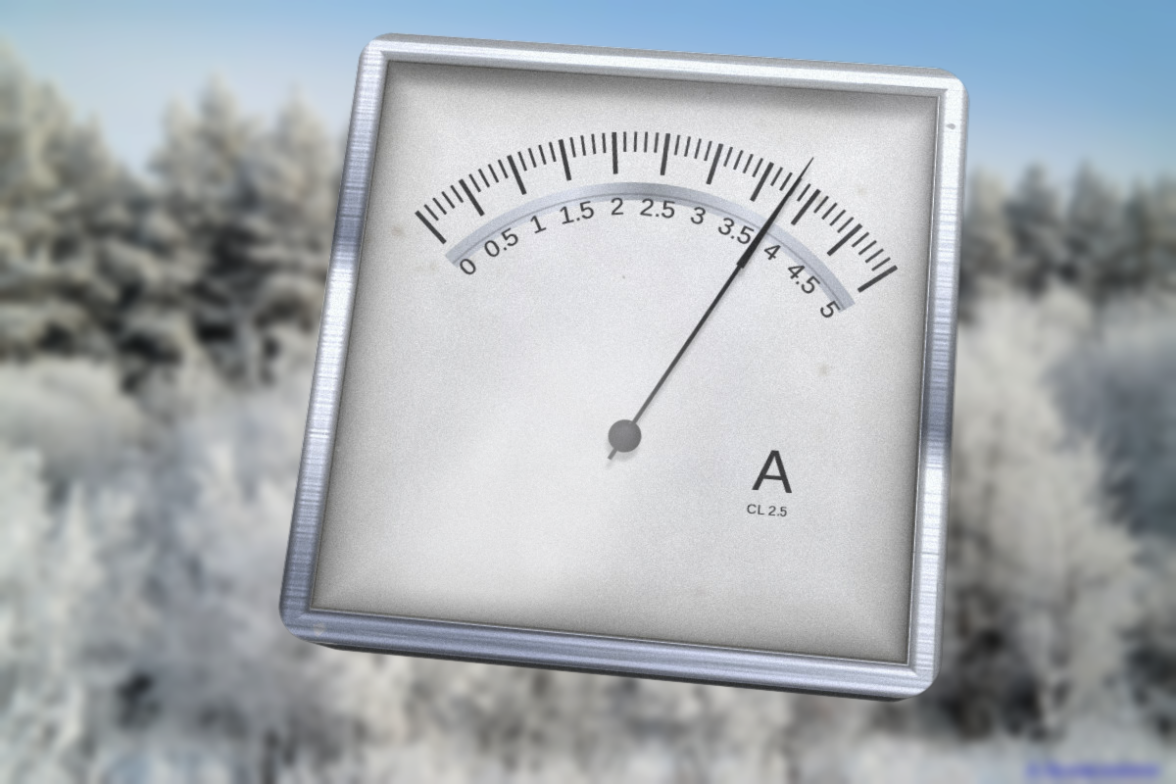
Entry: 3.8 A
